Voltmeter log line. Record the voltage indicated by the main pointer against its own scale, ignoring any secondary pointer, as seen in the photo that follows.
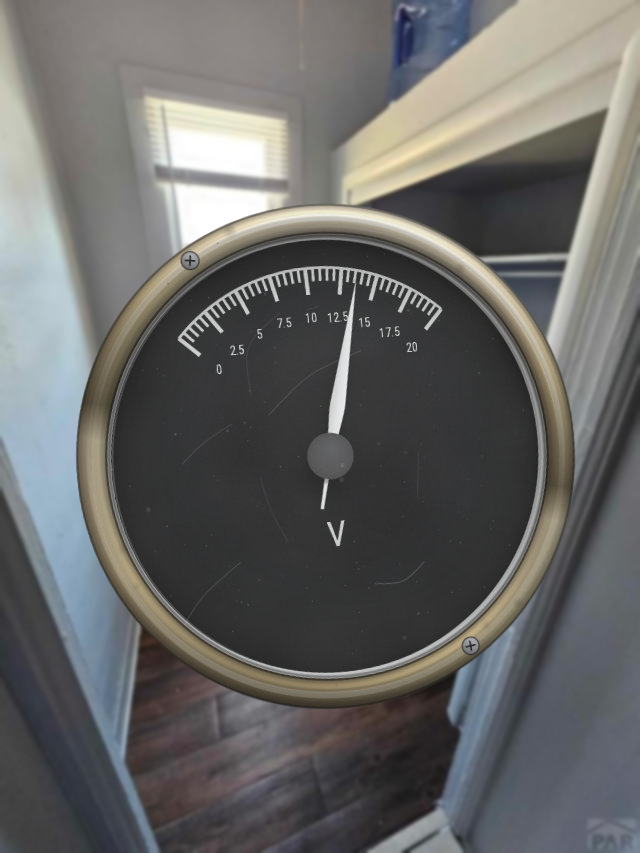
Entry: 13.5 V
